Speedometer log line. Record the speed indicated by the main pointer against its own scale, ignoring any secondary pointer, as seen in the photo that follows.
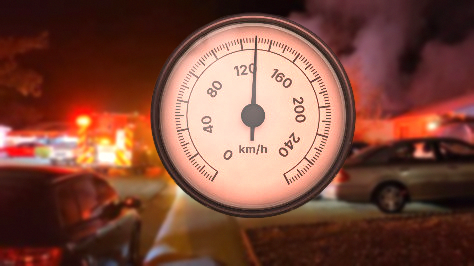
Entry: 130 km/h
